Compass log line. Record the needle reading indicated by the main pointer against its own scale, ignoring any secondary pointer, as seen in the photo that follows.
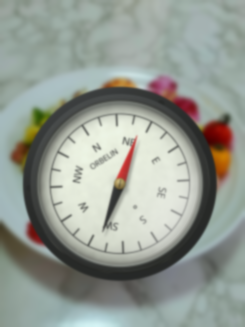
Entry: 52.5 °
